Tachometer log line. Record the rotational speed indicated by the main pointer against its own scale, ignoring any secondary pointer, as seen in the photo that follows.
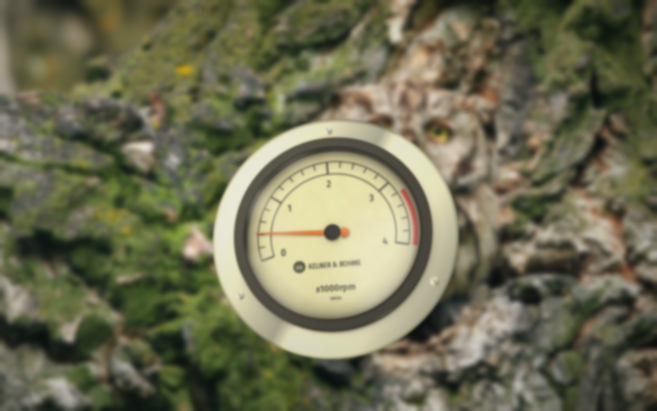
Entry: 400 rpm
